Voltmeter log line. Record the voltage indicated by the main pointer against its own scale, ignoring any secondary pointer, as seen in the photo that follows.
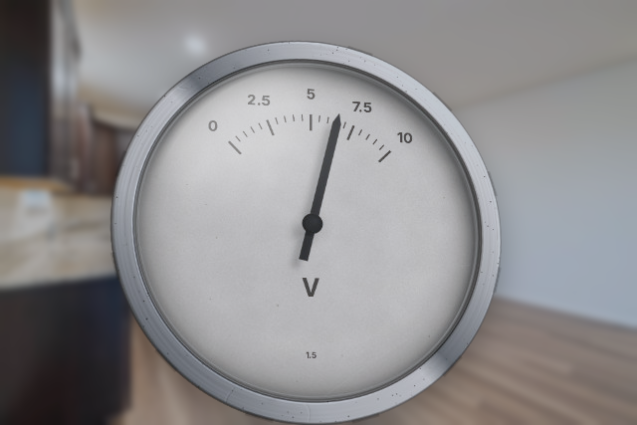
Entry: 6.5 V
